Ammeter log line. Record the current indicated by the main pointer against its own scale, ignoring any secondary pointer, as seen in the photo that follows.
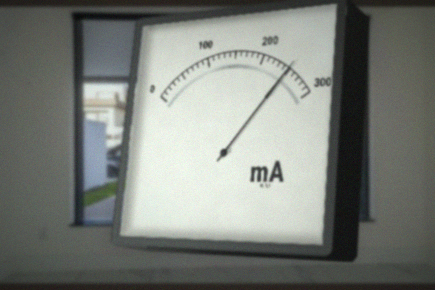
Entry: 250 mA
